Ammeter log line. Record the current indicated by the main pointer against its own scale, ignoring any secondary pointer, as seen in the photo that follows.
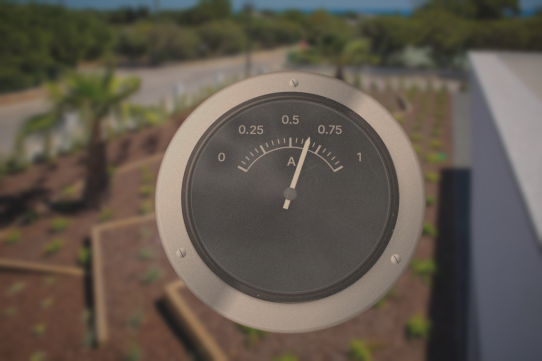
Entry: 0.65 A
